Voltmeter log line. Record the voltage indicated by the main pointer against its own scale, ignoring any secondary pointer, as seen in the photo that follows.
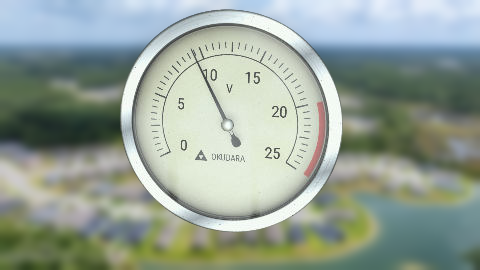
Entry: 9.5 V
